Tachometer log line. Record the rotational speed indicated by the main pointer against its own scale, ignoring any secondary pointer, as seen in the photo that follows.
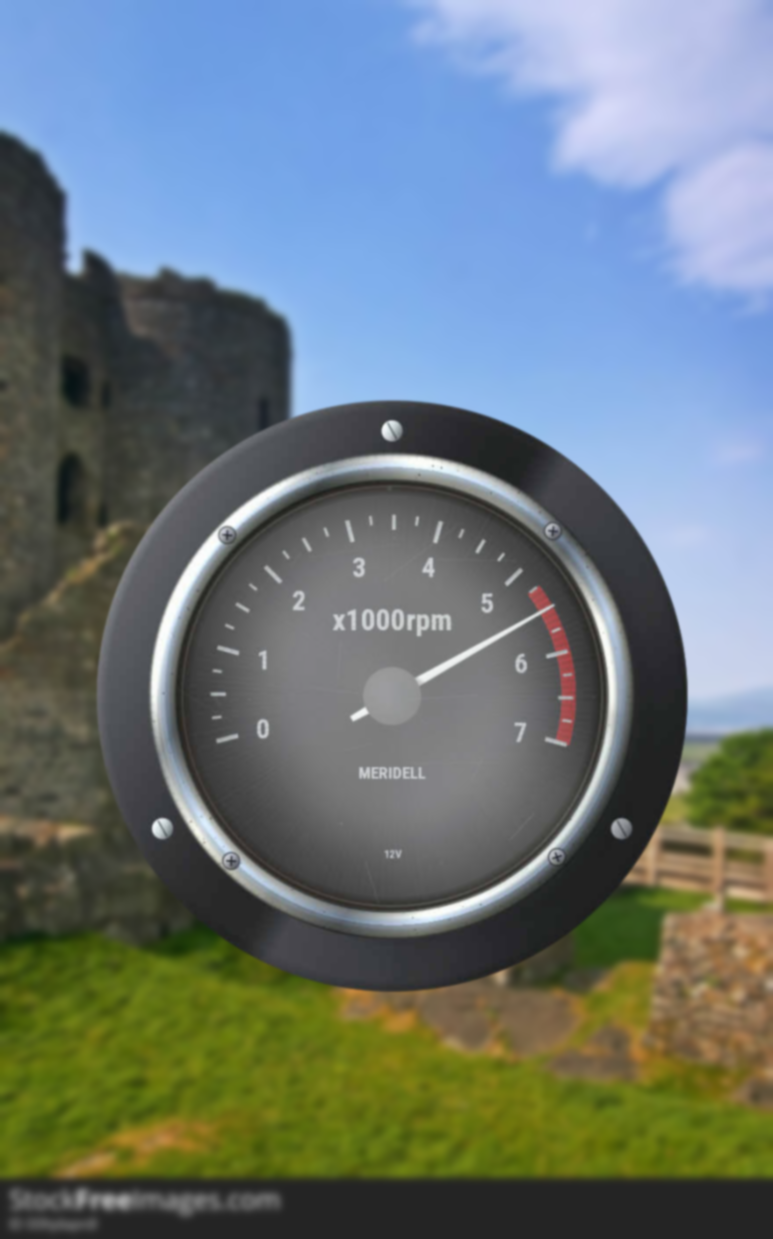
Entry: 5500 rpm
